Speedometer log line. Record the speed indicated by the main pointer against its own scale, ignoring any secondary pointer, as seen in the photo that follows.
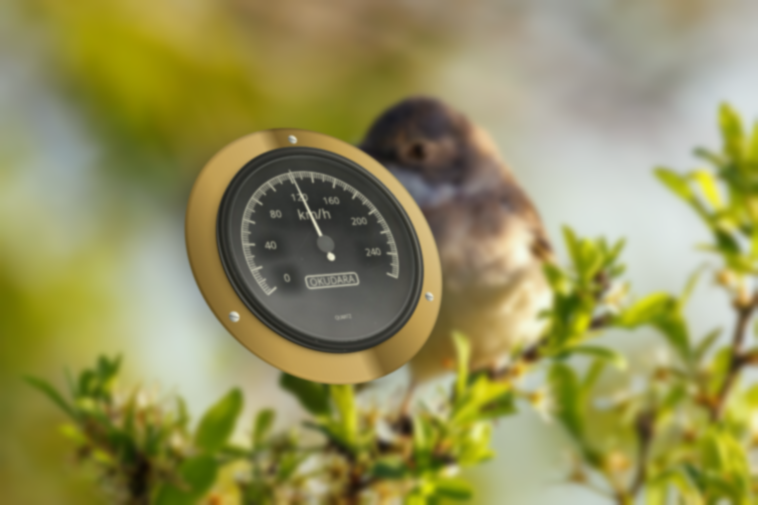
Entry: 120 km/h
